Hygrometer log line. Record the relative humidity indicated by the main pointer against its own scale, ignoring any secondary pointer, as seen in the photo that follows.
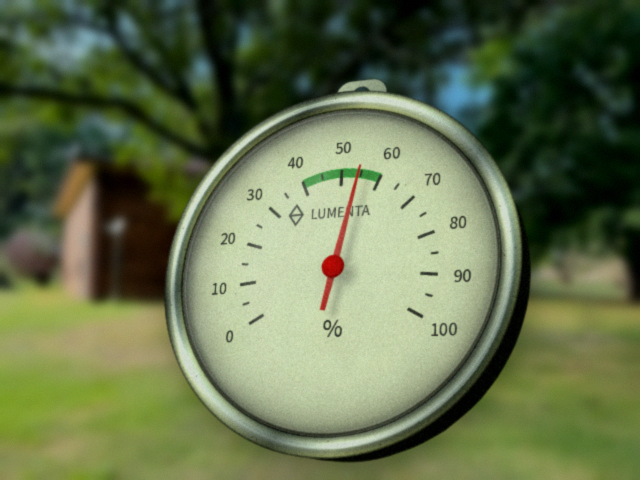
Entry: 55 %
